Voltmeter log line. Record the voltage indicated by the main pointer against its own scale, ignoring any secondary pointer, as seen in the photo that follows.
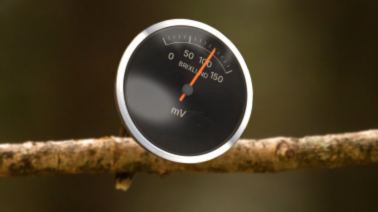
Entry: 100 mV
